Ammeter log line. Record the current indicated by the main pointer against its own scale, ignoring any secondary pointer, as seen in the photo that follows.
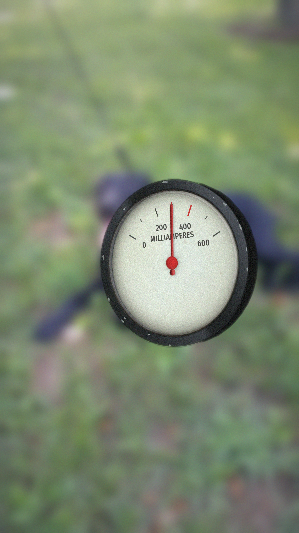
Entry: 300 mA
